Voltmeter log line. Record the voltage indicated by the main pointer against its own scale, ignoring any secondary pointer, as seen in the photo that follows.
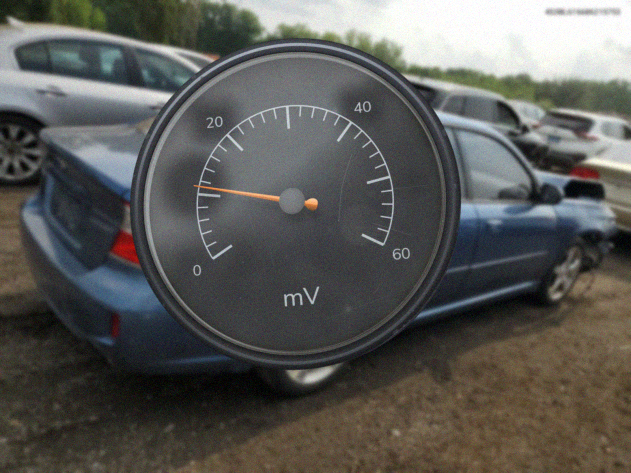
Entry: 11 mV
